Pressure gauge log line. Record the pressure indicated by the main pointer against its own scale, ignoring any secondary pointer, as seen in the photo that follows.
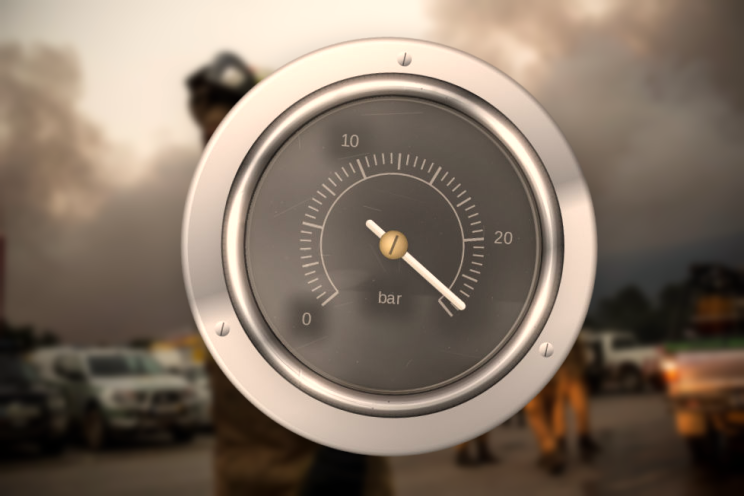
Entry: 24.25 bar
